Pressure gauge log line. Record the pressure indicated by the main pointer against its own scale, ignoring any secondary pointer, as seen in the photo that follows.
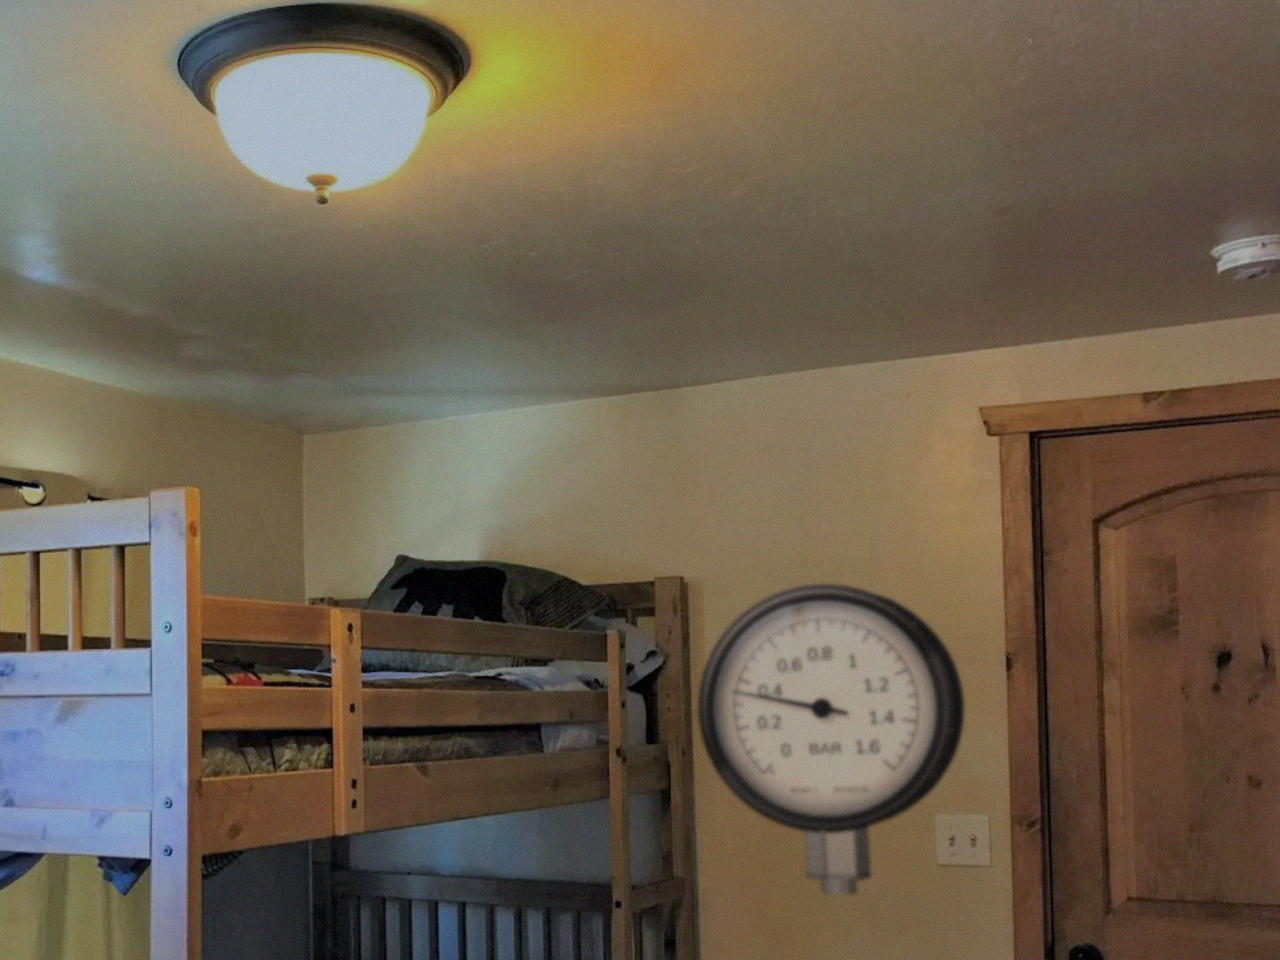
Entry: 0.35 bar
